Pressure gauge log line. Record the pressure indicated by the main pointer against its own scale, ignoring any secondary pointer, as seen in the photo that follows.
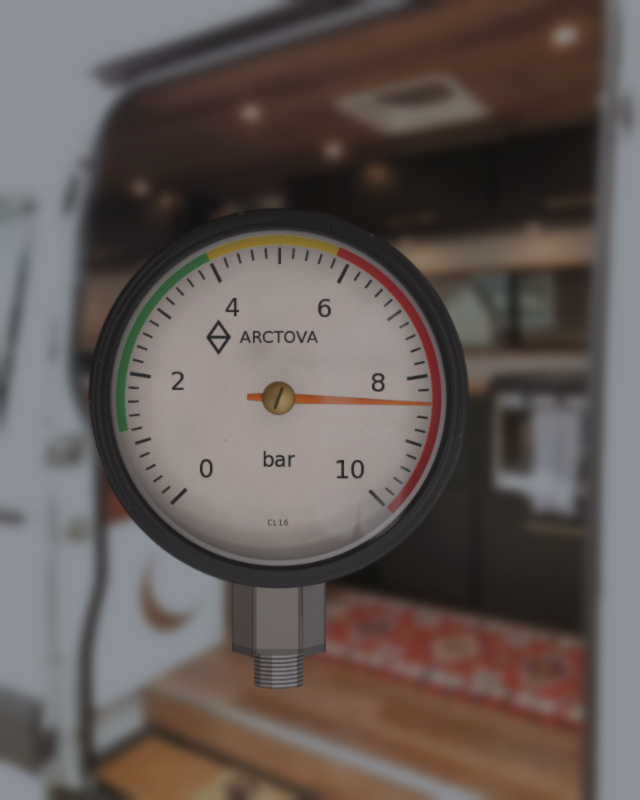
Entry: 8.4 bar
